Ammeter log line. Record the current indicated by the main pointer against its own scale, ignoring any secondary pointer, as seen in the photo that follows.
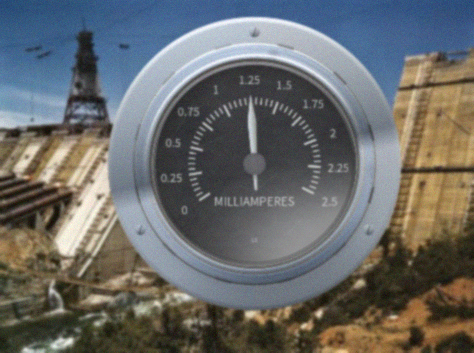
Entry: 1.25 mA
